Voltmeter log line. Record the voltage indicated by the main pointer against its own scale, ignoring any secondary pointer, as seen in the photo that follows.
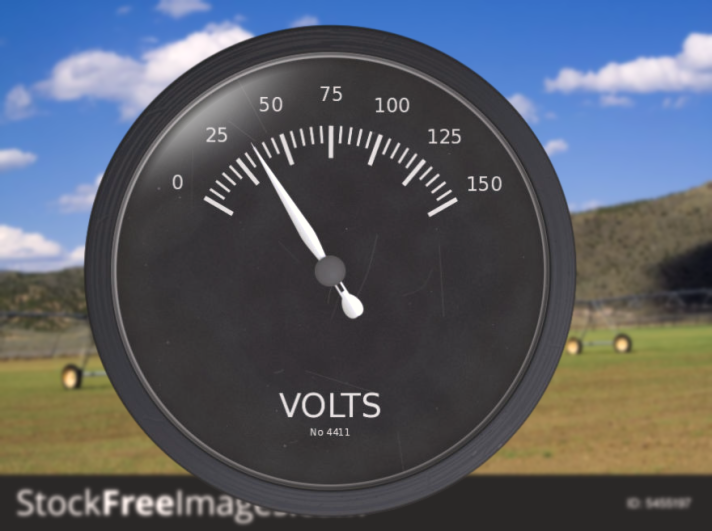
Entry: 35 V
